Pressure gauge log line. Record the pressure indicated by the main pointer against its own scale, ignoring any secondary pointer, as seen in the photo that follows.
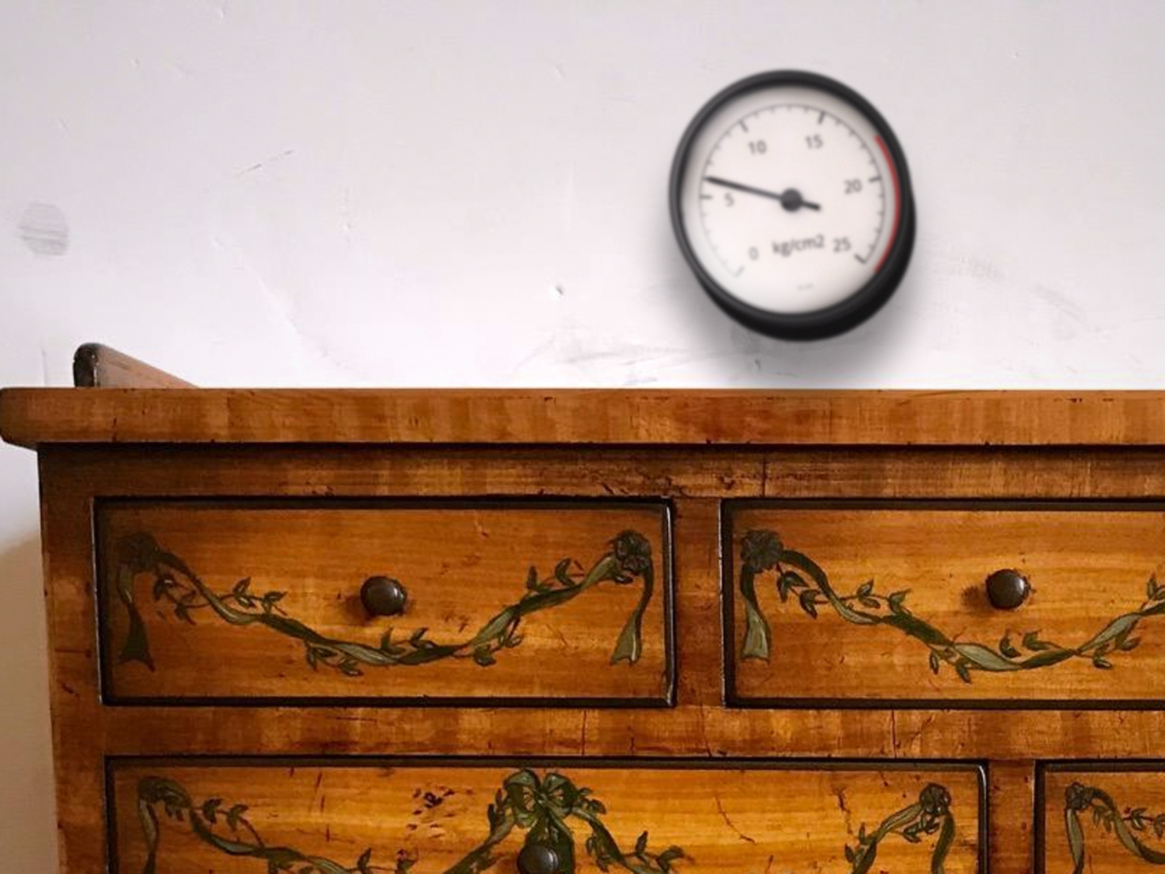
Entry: 6 kg/cm²
